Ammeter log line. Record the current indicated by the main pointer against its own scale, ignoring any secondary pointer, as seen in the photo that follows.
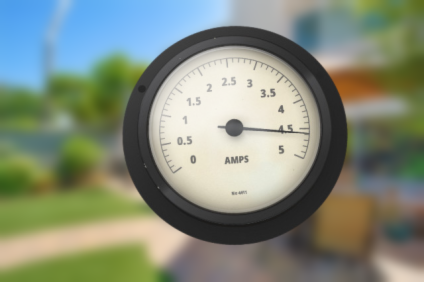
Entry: 4.6 A
